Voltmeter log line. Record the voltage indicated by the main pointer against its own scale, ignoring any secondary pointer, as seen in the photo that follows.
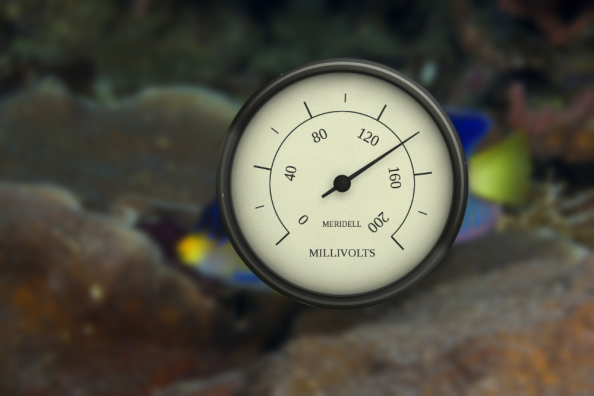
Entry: 140 mV
